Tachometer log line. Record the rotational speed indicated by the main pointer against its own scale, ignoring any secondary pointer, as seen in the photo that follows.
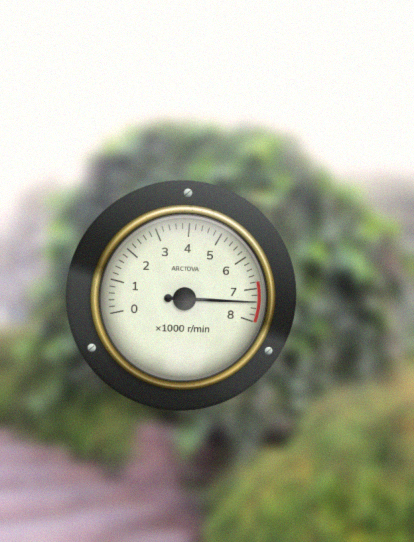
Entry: 7400 rpm
